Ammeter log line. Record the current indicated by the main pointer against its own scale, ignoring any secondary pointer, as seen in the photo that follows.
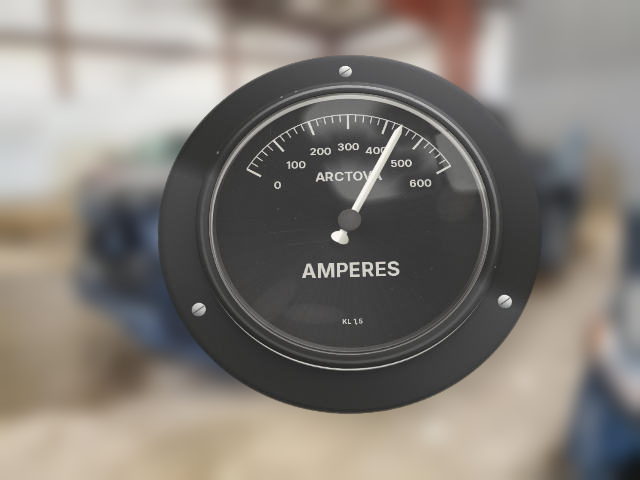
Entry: 440 A
